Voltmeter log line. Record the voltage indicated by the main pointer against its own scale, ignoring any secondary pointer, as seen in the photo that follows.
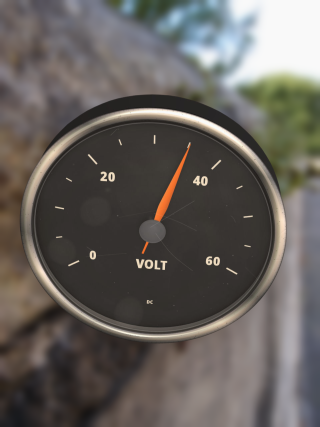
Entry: 35 V
